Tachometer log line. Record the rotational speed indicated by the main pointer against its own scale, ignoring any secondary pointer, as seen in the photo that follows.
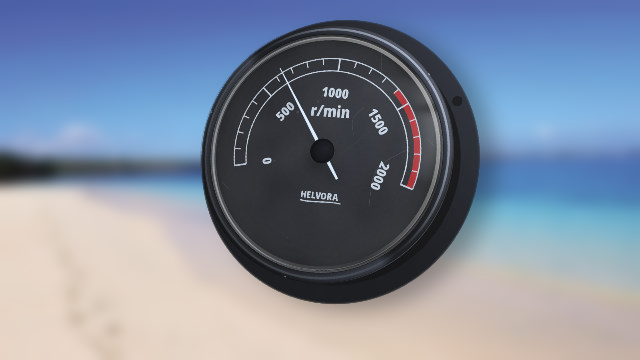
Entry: 650 rpm
